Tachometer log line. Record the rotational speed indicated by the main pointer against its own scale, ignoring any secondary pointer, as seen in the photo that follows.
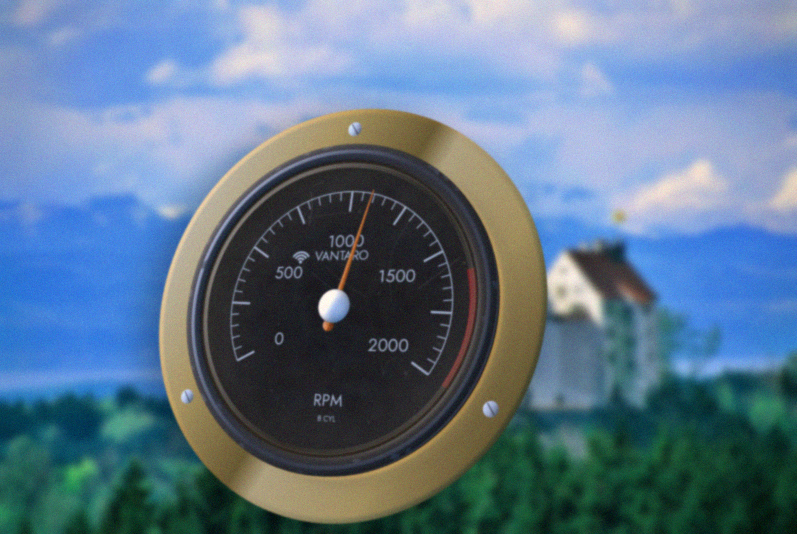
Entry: 1100 rpm
